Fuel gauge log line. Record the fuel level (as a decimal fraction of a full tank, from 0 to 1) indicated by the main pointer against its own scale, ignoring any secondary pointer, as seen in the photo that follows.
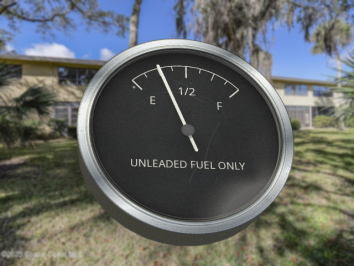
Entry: 0.25
